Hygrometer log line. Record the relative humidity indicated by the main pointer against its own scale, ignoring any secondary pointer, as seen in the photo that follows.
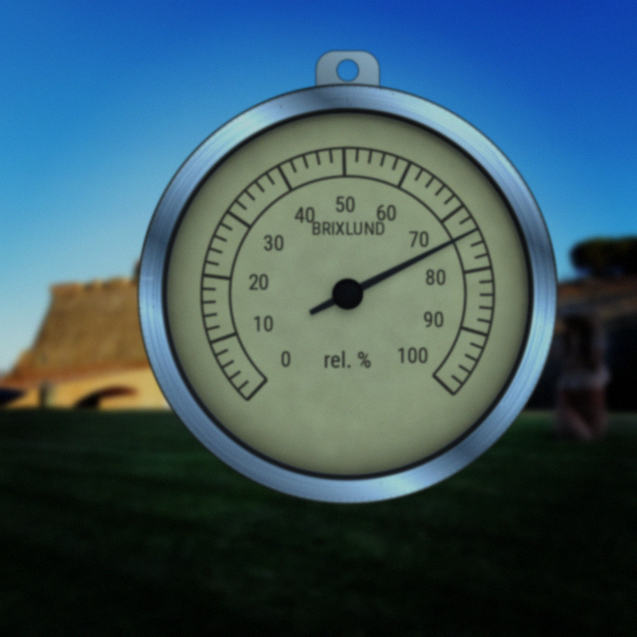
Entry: 74 %
